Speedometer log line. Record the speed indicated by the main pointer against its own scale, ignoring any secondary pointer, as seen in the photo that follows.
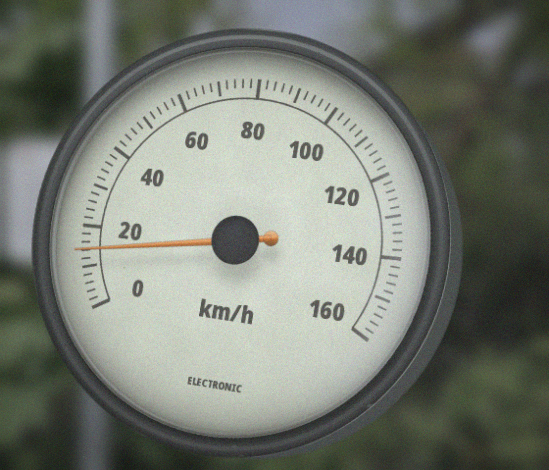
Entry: 14 km/h
